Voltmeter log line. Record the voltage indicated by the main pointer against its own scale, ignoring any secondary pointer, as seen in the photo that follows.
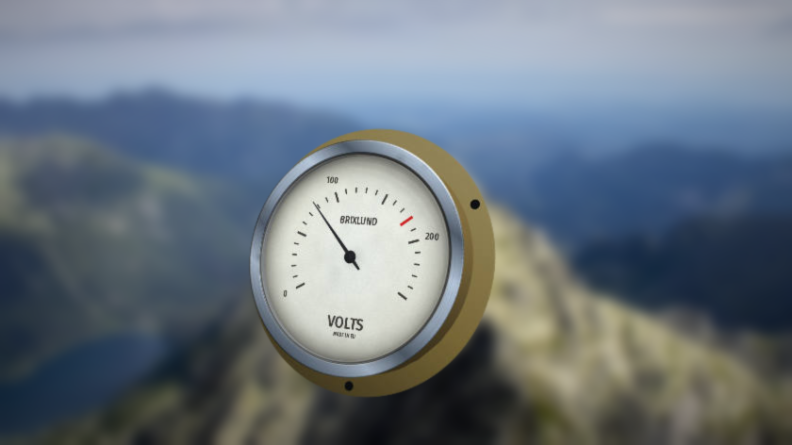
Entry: 80 V
